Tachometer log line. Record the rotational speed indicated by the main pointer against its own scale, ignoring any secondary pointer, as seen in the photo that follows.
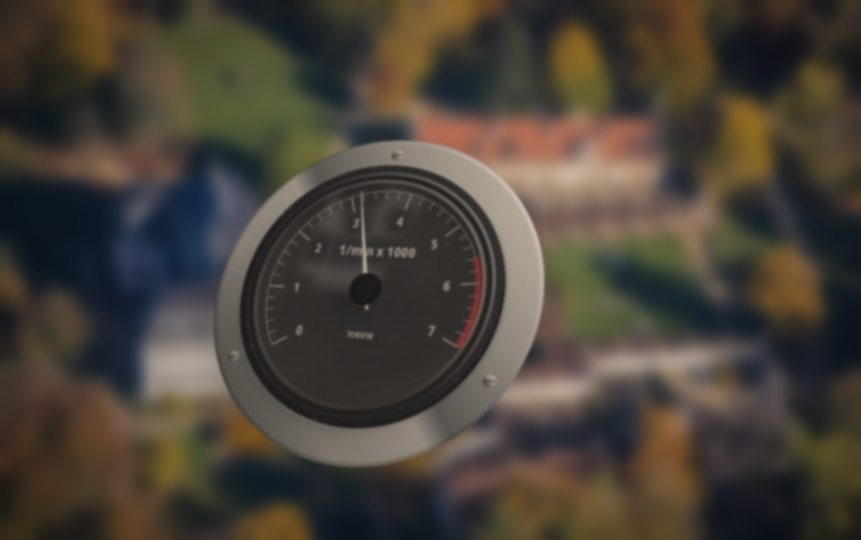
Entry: 3200 rpm
